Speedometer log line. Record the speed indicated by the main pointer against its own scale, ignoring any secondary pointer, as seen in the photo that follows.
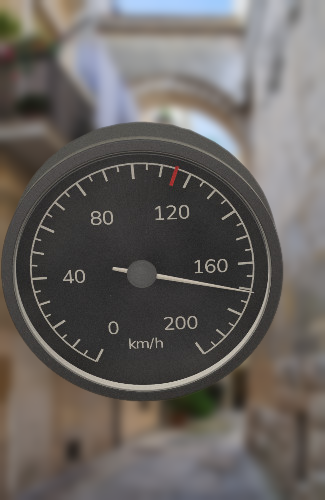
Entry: 170 km/h
